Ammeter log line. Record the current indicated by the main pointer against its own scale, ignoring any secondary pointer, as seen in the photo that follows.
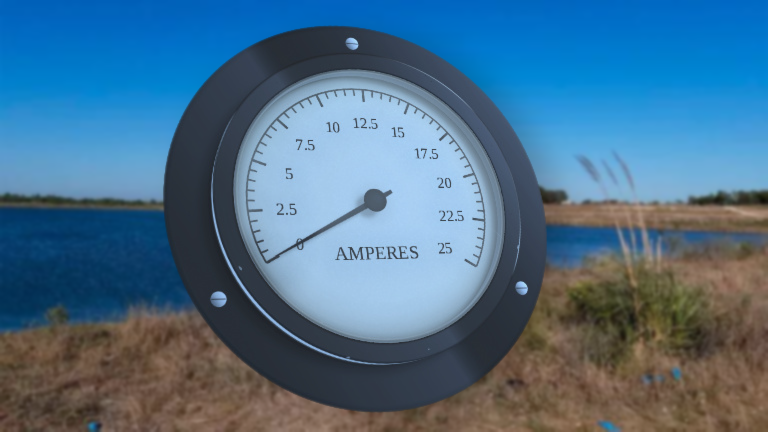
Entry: 0 A
